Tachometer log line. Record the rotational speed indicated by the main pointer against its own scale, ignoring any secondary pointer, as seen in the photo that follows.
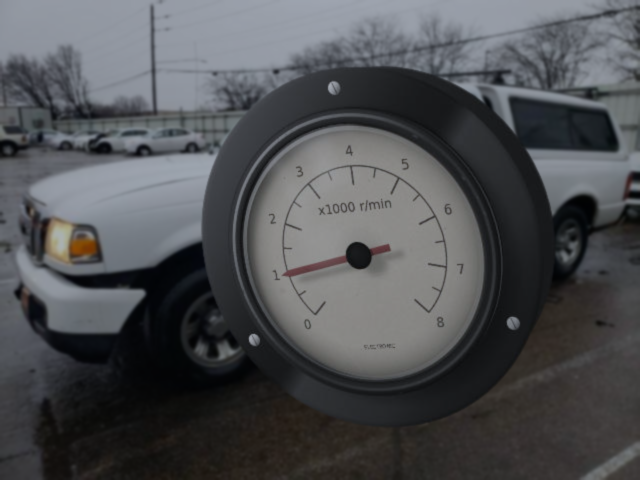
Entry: 1000 rpm
